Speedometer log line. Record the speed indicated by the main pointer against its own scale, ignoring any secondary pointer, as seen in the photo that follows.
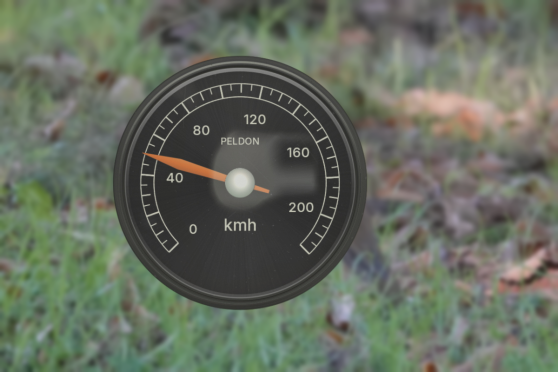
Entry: 50 km/h
